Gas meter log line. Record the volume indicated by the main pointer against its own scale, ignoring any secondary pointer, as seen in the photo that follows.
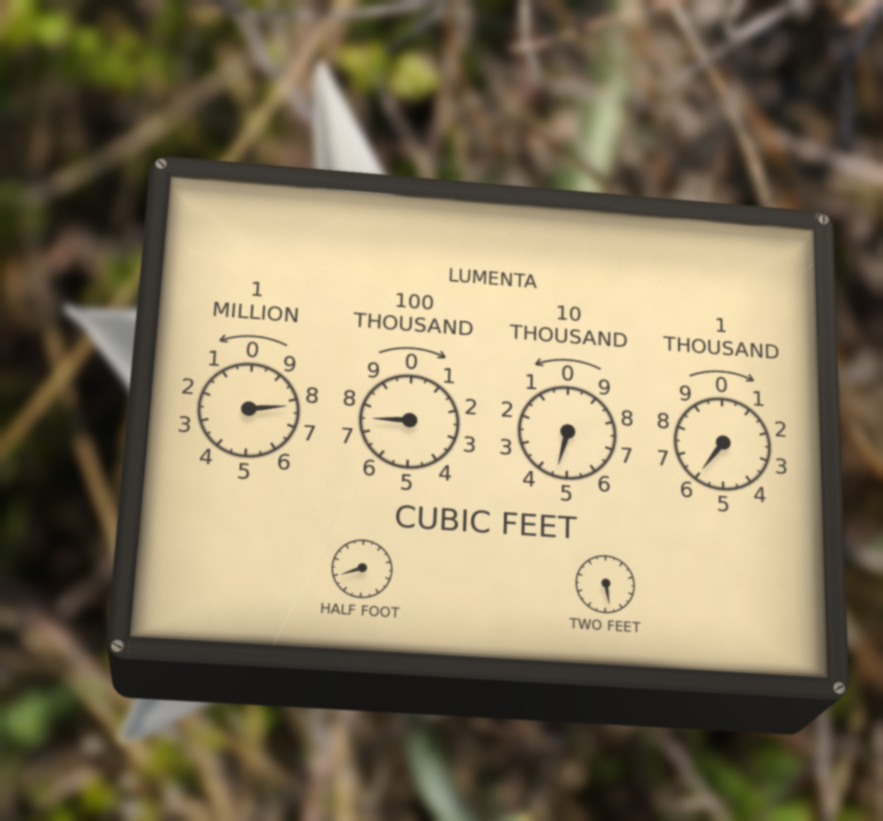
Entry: 774600 ft³
